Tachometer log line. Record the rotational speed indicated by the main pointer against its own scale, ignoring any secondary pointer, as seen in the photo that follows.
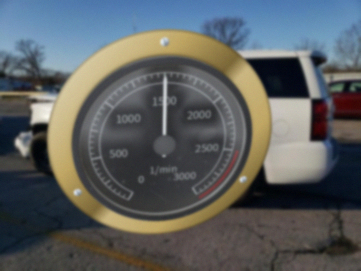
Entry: 1500 rpm
